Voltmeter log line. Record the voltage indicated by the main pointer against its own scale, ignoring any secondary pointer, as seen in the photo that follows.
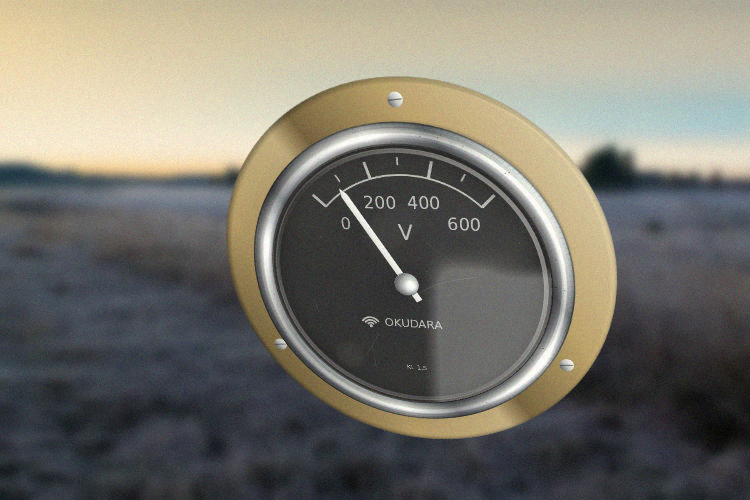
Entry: 100 V
